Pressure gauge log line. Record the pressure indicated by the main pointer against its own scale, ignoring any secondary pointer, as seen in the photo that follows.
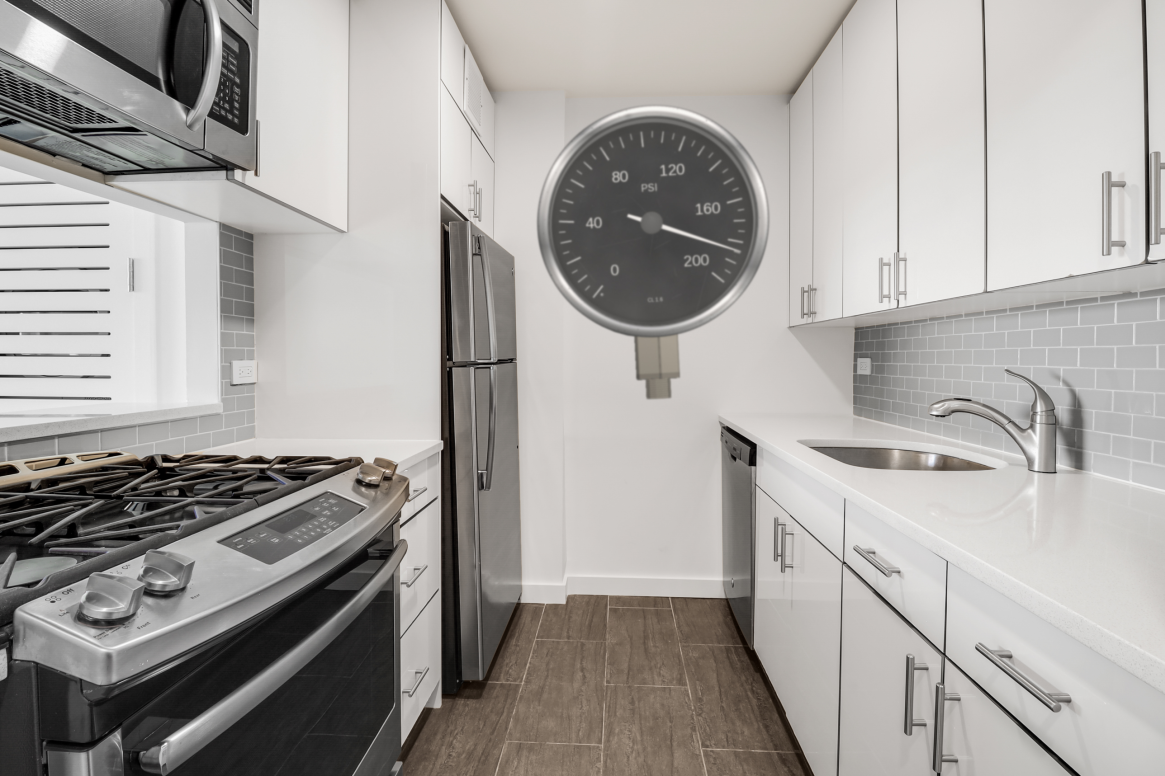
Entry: 185 psi
